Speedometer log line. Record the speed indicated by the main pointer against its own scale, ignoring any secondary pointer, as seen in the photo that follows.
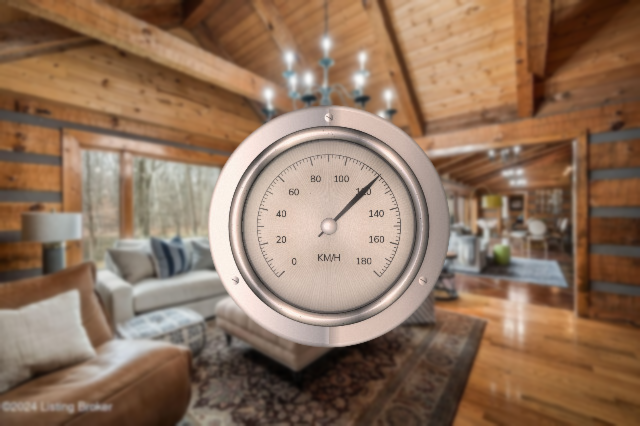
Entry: 120 km/h
